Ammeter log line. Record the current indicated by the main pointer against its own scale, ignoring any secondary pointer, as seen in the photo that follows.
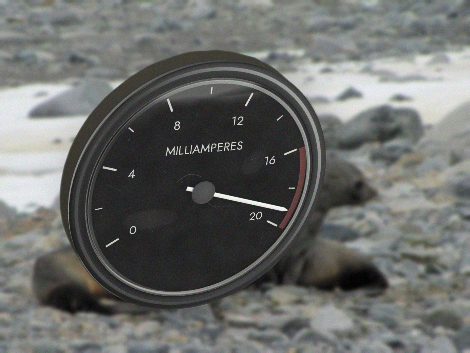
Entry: 19 mA
